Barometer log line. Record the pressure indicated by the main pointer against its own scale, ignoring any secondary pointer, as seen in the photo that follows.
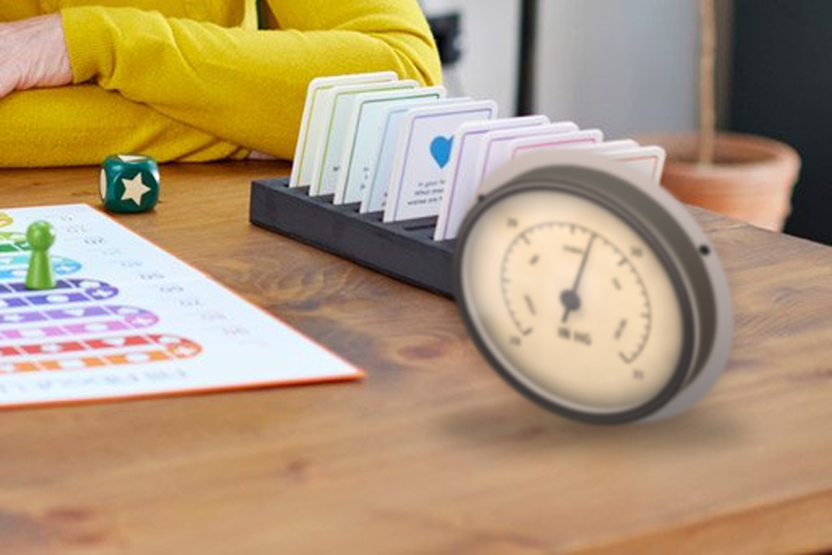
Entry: 29.7 inHg
